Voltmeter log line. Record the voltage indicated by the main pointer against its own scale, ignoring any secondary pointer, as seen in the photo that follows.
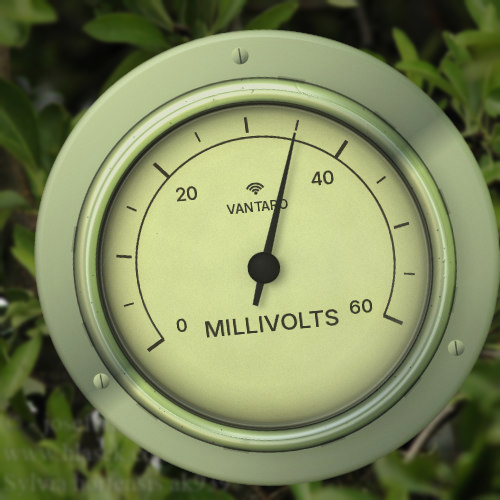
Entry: 35 mV
